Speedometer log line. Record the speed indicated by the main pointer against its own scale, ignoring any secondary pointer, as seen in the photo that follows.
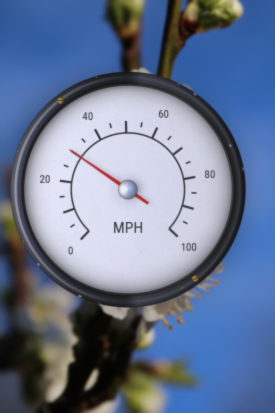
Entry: 30 mph
